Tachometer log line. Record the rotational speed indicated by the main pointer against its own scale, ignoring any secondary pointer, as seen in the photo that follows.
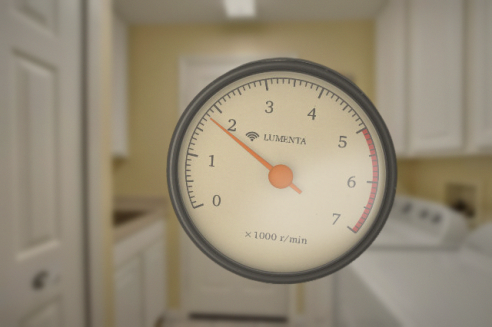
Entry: 1800 rpm
